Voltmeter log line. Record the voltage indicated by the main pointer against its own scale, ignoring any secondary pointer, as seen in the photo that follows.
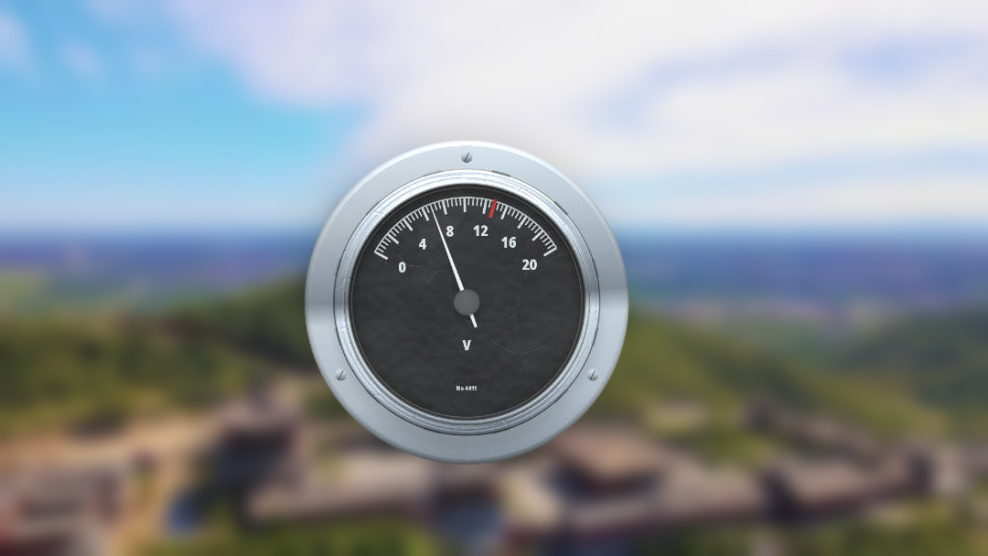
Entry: 6.8 V
